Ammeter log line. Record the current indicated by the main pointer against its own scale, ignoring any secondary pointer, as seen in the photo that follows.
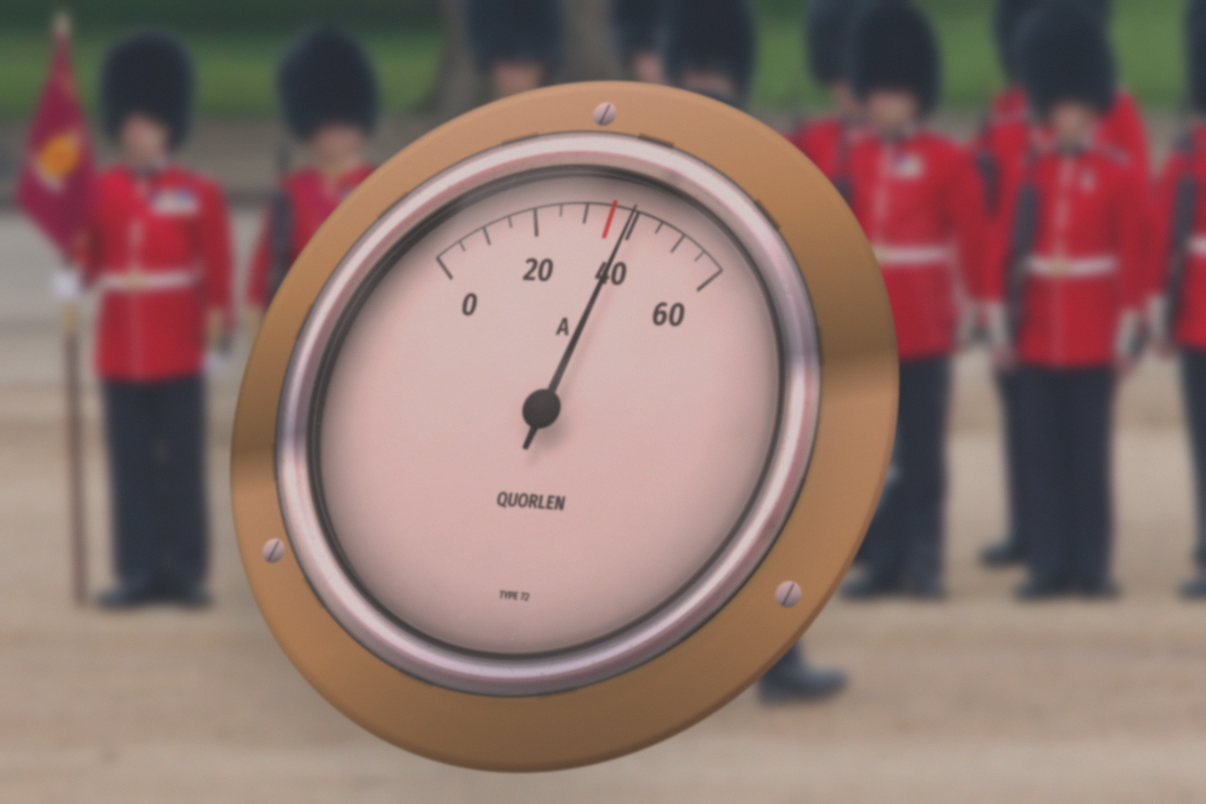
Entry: 40 A
